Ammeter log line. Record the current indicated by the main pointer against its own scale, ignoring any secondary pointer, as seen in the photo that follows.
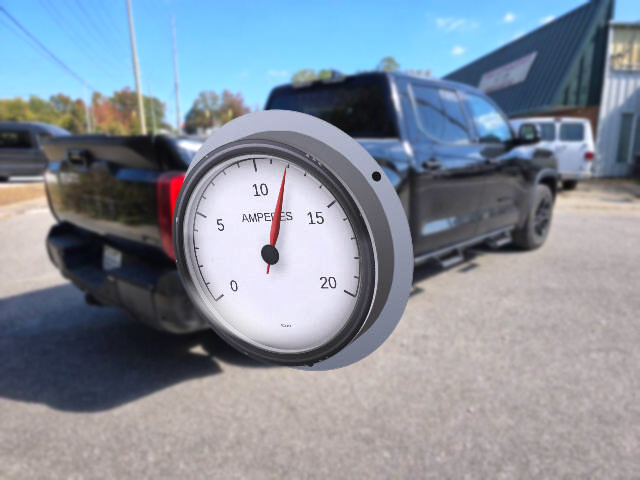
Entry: 12 A
